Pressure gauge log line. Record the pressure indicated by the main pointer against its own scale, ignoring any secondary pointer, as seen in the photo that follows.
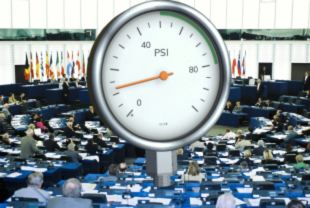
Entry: 12.5 psi
